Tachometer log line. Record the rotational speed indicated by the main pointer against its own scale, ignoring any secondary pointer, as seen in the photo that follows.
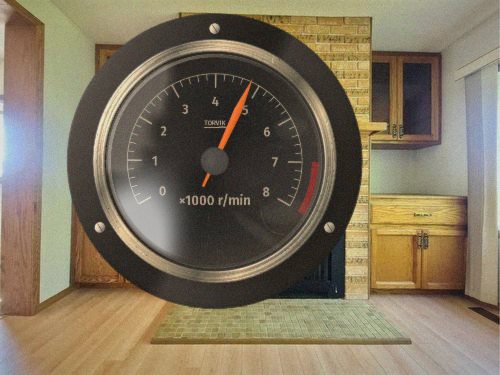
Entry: 4800 rpm
